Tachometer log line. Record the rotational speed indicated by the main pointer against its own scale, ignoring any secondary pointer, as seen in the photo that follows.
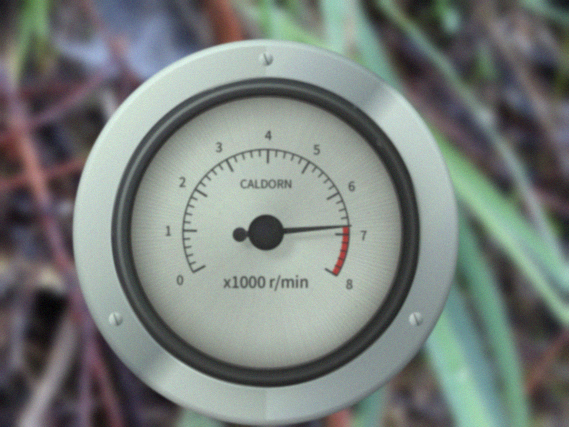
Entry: 6800 rpm
